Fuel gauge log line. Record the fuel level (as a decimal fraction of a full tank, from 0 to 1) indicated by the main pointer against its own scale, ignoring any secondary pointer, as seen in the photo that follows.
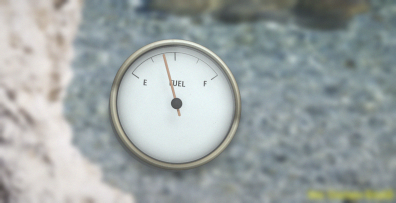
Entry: 0.375
